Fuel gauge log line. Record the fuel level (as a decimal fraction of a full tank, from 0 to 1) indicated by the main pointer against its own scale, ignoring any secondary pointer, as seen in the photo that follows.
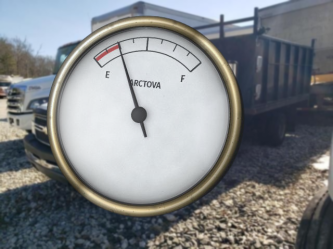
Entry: 0.25
